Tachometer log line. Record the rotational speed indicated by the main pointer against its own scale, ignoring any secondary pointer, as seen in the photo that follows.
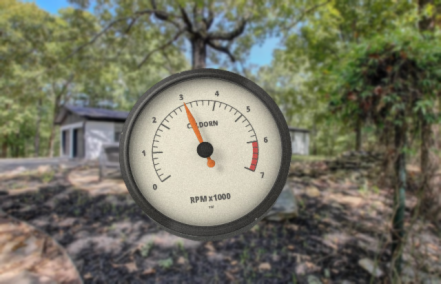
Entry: 3000 rpm
